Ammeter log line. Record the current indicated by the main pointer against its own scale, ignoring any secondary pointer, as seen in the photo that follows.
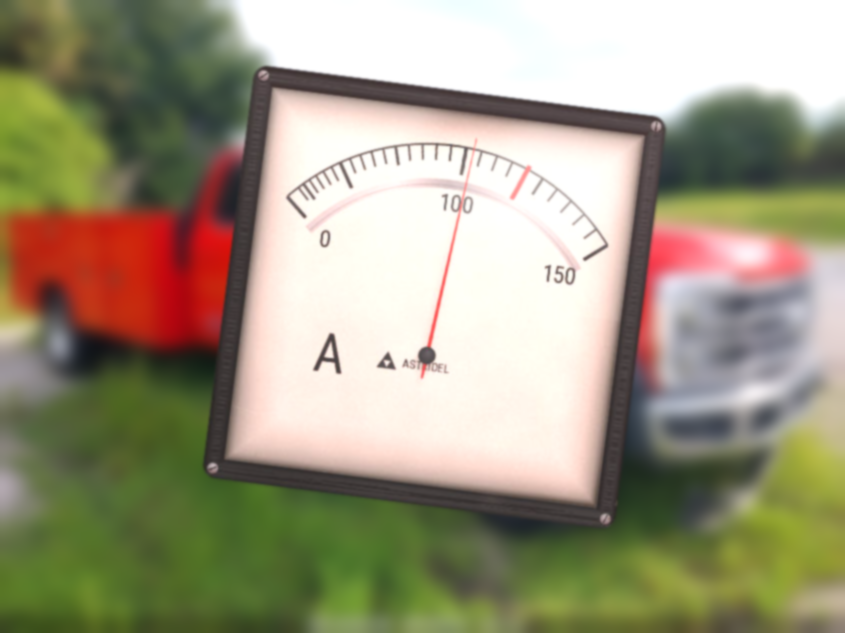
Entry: 102.5 A
